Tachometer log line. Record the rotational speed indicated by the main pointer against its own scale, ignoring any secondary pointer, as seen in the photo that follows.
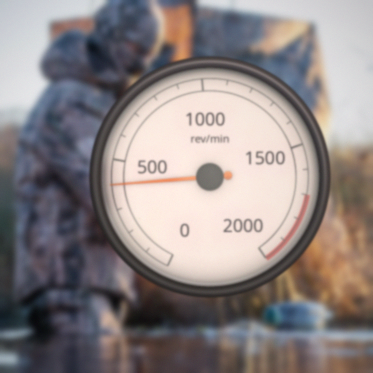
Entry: 400 rpm
